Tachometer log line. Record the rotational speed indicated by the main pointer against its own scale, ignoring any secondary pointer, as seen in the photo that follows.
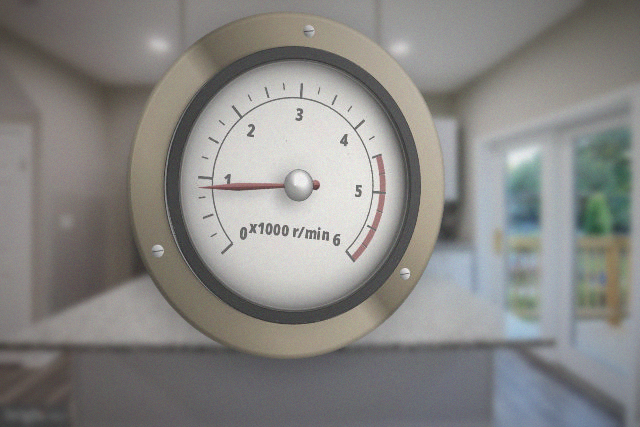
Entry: 875 rpm
